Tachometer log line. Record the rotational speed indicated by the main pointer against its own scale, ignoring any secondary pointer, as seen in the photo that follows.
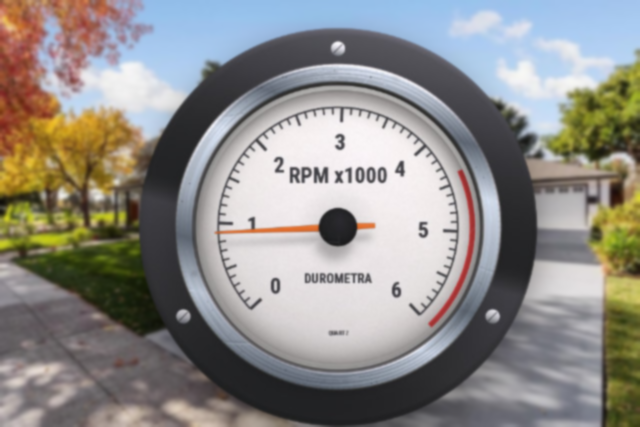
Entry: 900 rpm
